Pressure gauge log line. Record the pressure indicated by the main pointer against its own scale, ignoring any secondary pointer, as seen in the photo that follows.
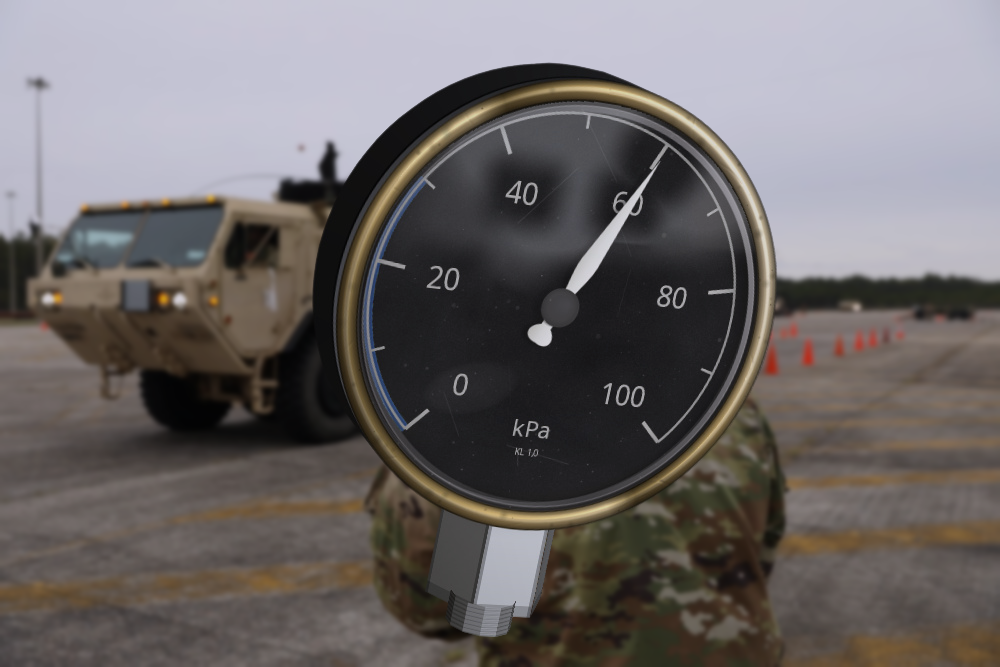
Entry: 60 kPa
